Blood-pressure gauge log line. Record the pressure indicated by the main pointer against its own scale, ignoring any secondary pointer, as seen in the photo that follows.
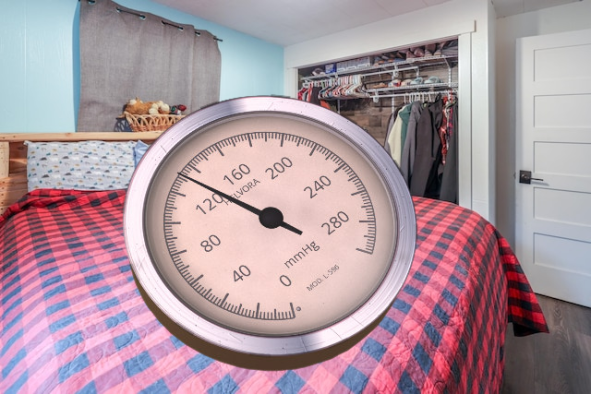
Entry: 130 mmHg
